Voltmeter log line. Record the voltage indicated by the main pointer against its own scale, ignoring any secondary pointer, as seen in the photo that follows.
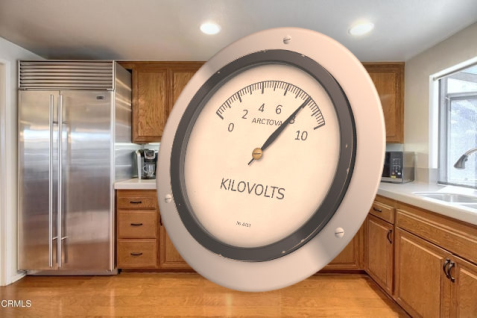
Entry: 8 kV
